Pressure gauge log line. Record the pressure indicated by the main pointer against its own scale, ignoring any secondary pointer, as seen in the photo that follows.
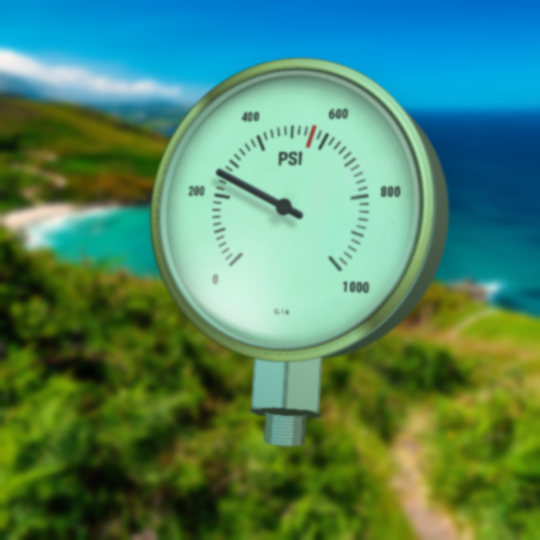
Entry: 260 psi
